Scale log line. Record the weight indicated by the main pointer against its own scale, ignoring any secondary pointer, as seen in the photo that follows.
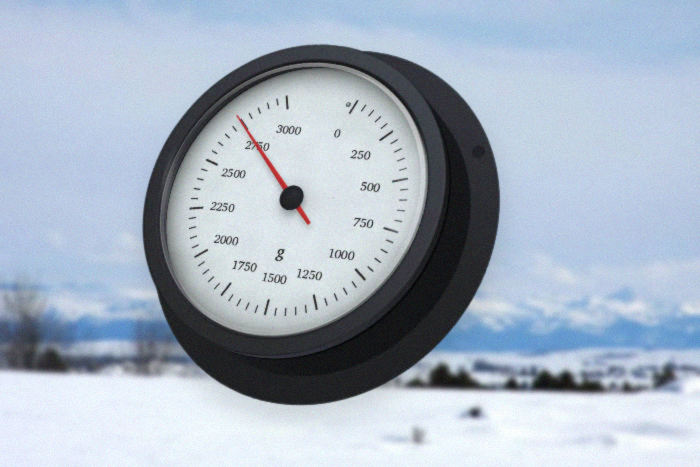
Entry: 2750 g
